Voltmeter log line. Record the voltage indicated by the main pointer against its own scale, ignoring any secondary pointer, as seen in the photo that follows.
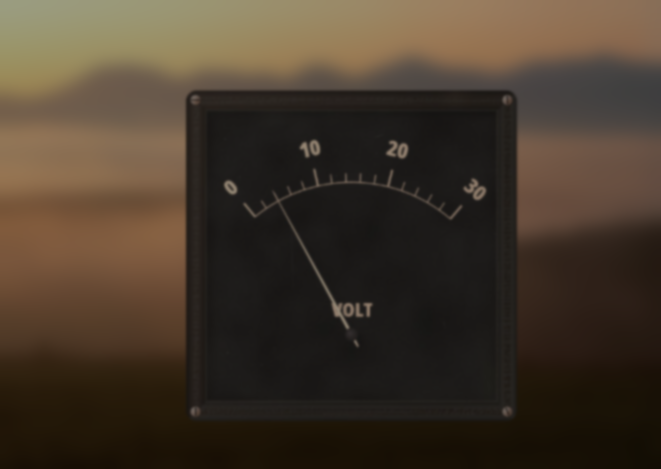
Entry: 4 V
